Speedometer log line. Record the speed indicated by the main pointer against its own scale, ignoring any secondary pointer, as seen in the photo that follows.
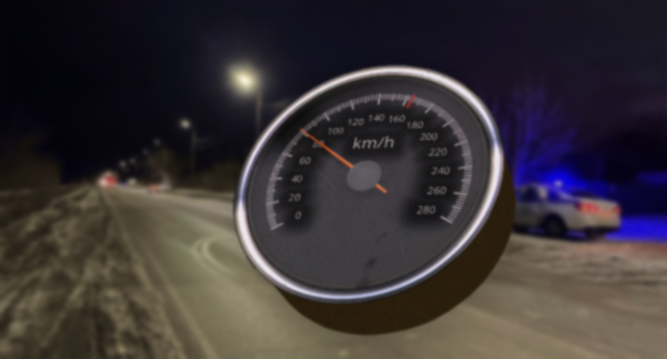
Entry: 80 km/h
